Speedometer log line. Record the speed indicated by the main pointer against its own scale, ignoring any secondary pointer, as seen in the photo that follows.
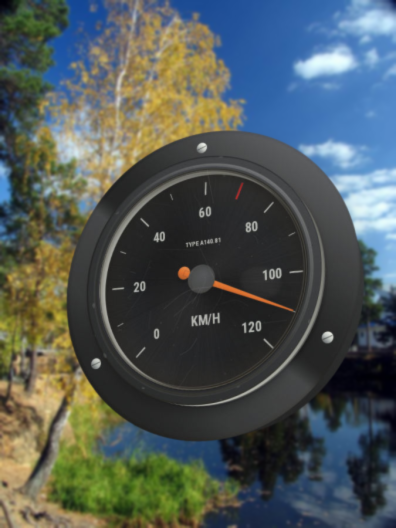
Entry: 110 km/h
